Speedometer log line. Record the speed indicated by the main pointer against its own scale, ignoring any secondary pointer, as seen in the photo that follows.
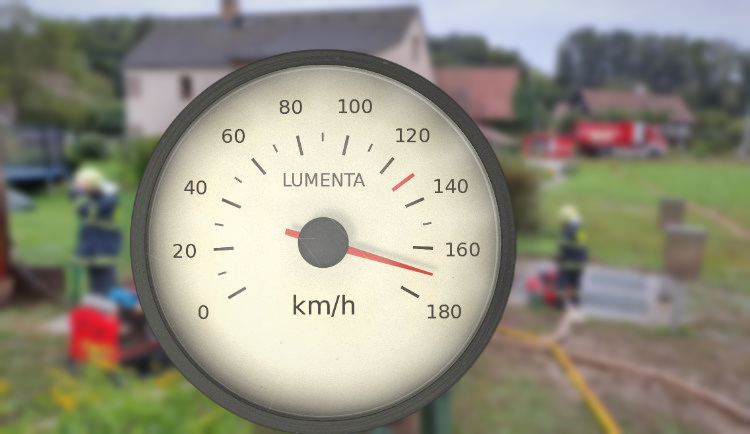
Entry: 170 km/h
